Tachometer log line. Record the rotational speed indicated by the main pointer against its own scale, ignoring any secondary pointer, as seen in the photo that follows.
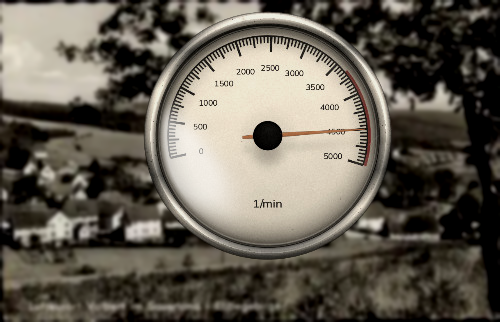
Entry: 4500 rpm
